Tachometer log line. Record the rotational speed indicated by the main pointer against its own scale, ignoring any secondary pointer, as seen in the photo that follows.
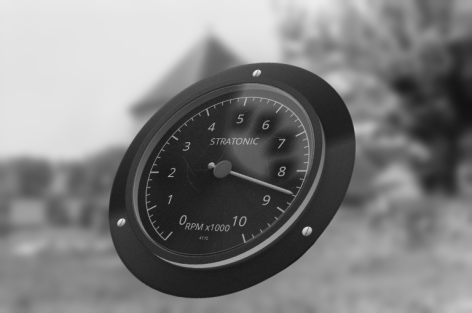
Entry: 8600 rpm
